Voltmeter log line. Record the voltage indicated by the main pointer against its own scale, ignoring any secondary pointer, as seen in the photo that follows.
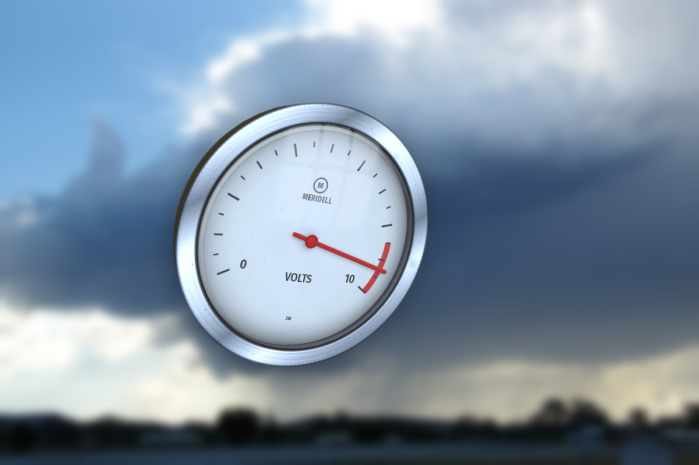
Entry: 9.25 V
